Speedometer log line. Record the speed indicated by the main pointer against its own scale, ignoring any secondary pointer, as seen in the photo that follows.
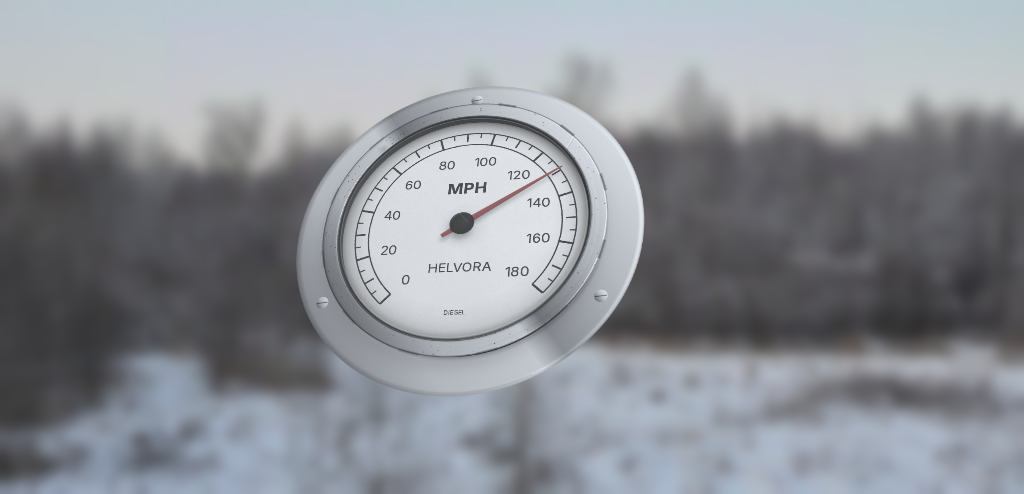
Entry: 130 mph
